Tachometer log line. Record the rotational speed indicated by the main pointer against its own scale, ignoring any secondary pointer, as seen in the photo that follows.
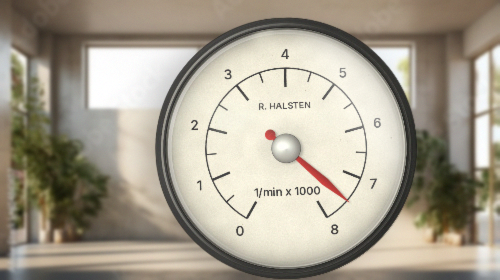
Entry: 7500 rpm
